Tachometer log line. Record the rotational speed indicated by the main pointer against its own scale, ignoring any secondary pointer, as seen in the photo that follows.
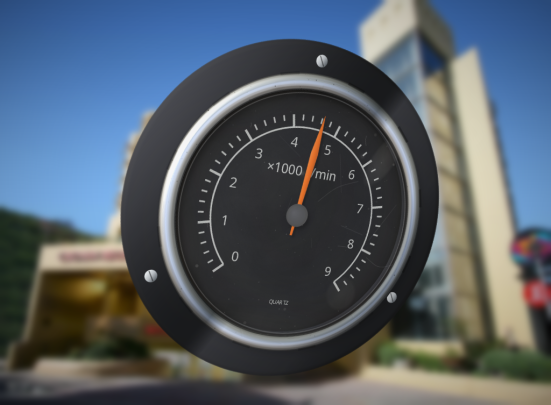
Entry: 4600 rpm
